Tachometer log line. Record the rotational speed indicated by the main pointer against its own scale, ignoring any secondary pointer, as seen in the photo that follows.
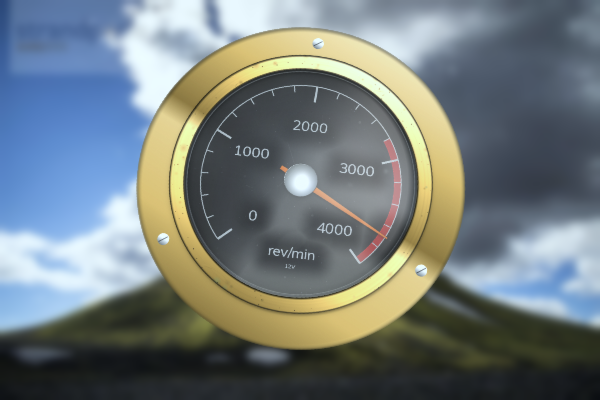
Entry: 3700 rpm
